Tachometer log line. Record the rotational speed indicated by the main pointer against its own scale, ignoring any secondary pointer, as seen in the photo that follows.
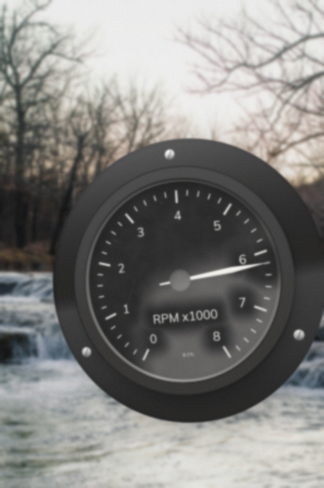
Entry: 6200 rpm
